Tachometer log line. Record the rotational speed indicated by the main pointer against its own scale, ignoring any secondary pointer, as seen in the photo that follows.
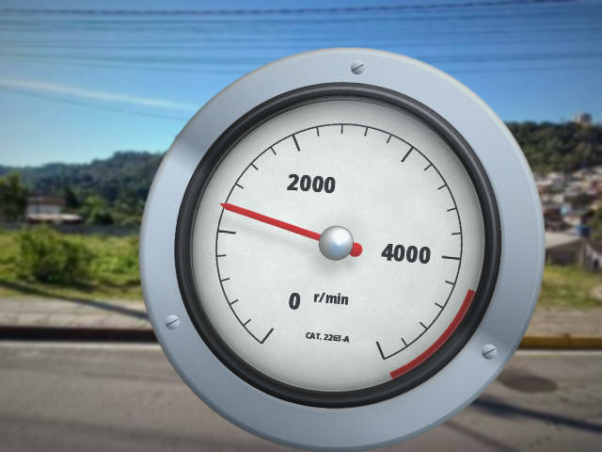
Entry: 1200 rpm
